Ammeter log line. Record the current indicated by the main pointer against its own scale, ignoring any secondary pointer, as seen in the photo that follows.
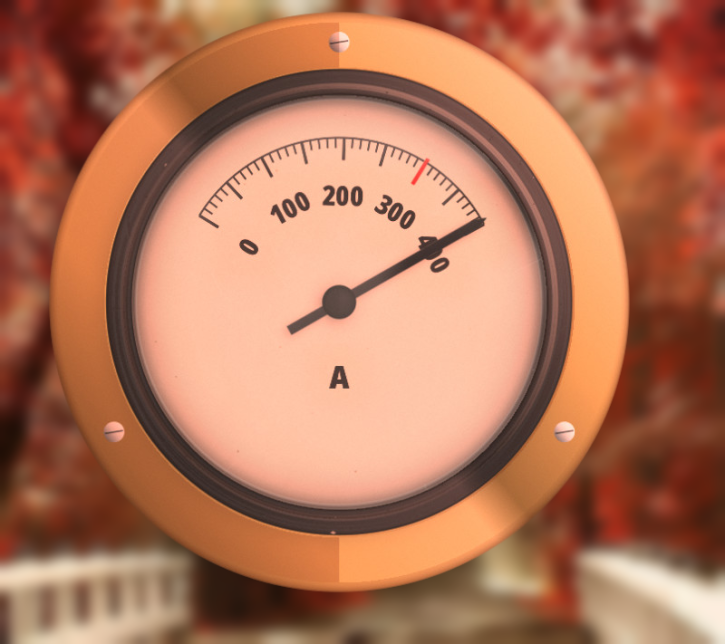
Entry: 395 A
